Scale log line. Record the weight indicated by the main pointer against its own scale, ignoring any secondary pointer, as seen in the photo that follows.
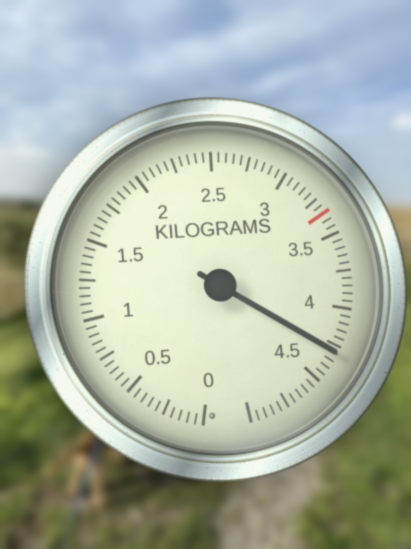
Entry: 4.3 kg
